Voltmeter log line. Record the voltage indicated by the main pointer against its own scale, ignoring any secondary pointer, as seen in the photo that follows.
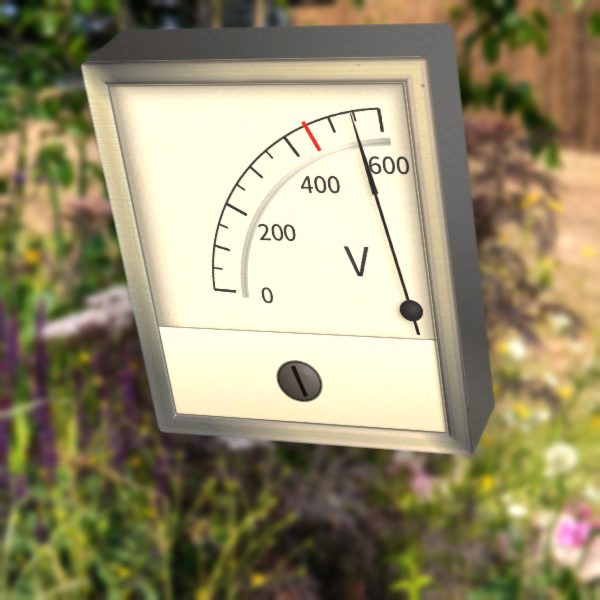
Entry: 550 V
